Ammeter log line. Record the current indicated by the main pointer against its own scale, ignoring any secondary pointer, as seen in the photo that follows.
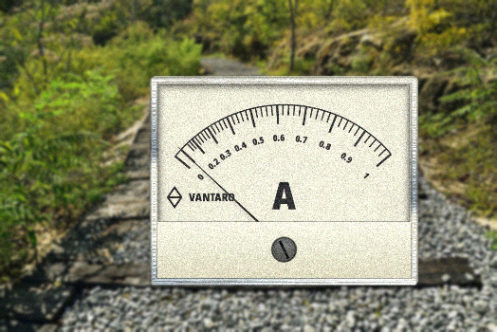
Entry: 0.1 A
